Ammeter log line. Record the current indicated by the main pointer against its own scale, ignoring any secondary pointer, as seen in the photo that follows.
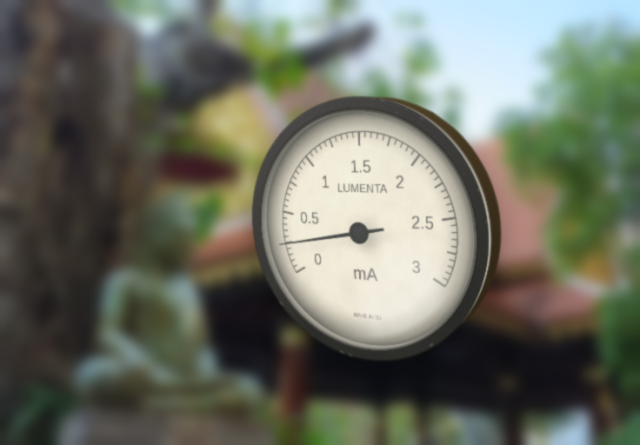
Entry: 0.25 mA
